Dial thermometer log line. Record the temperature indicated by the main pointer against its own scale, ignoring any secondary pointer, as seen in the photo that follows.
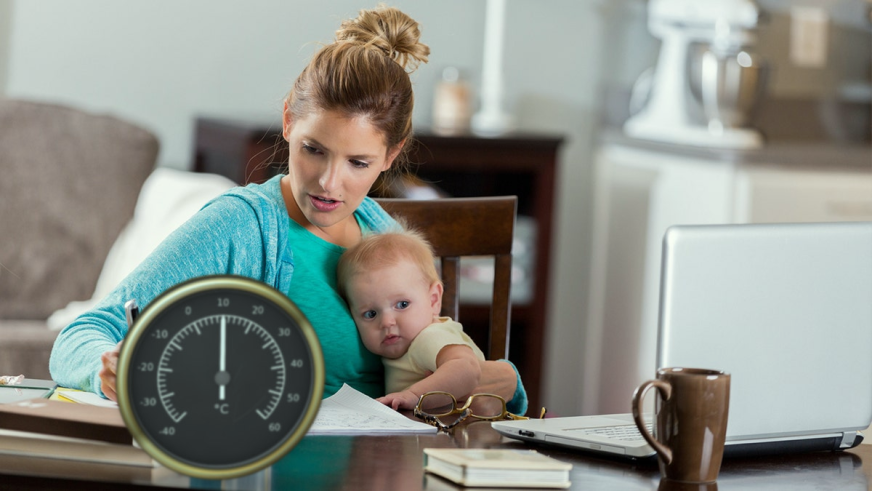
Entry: 10 °C
